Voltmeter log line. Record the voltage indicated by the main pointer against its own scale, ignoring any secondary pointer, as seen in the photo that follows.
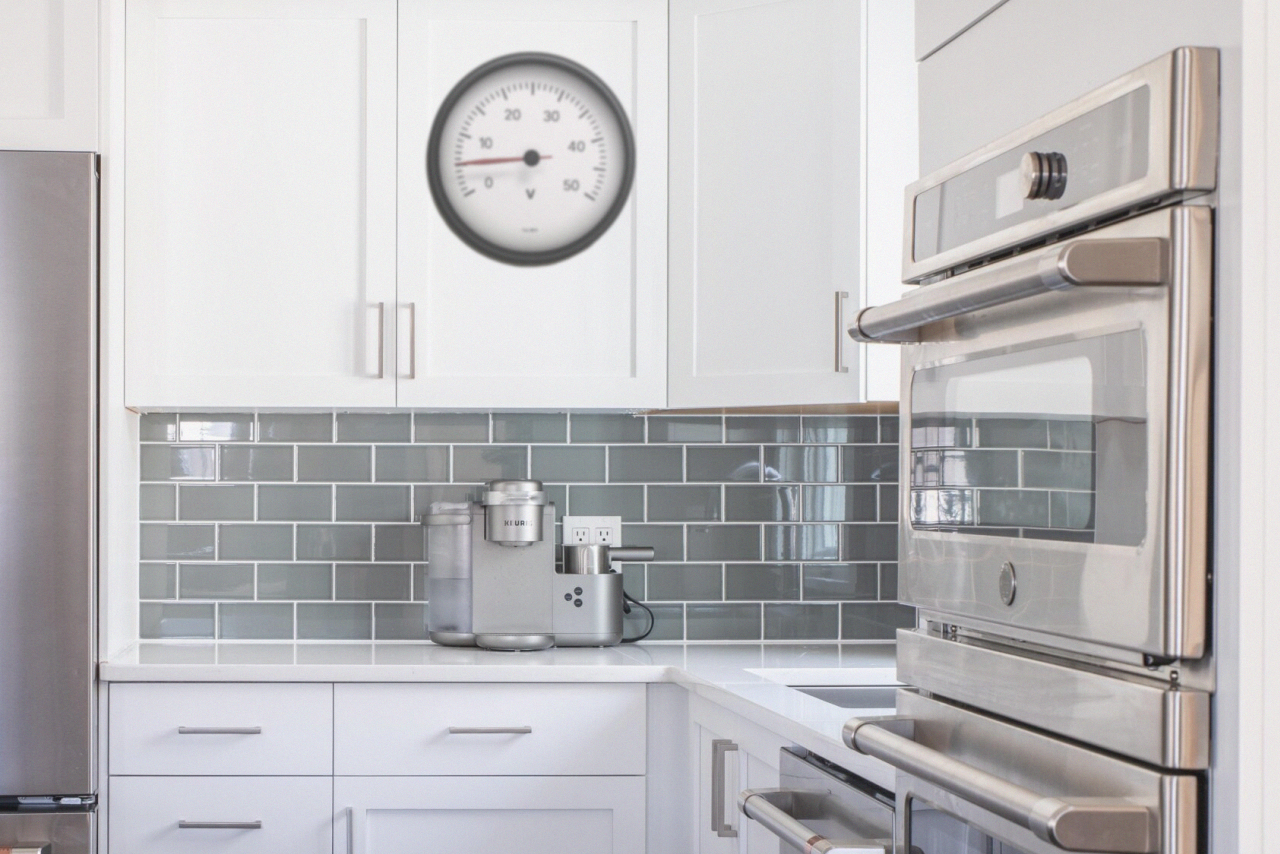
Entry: 5 V
